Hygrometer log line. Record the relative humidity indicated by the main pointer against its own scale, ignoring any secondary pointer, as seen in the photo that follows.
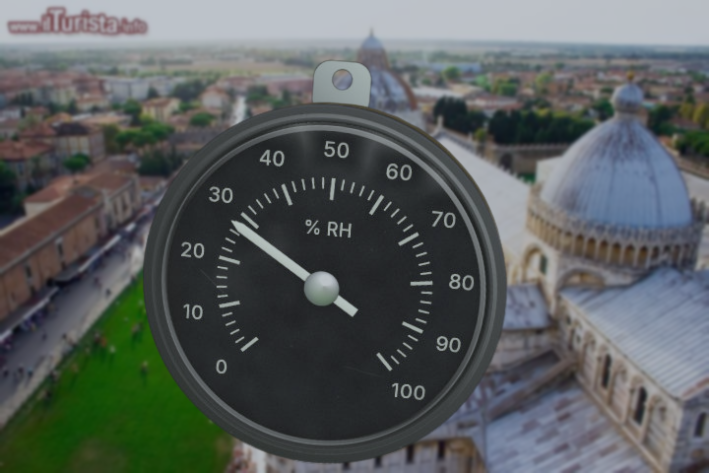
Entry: 28 %
